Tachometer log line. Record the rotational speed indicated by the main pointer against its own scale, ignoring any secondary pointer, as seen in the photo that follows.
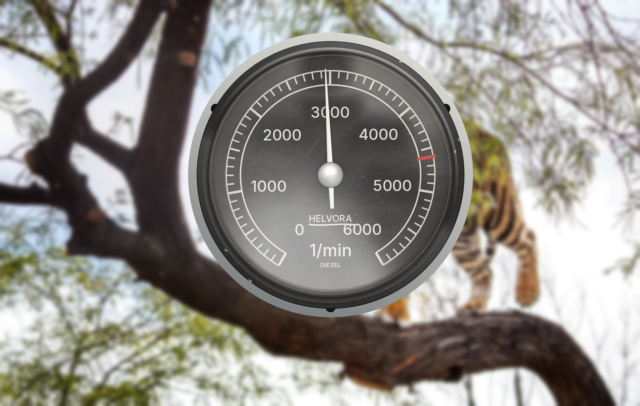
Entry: 2950 rpm
